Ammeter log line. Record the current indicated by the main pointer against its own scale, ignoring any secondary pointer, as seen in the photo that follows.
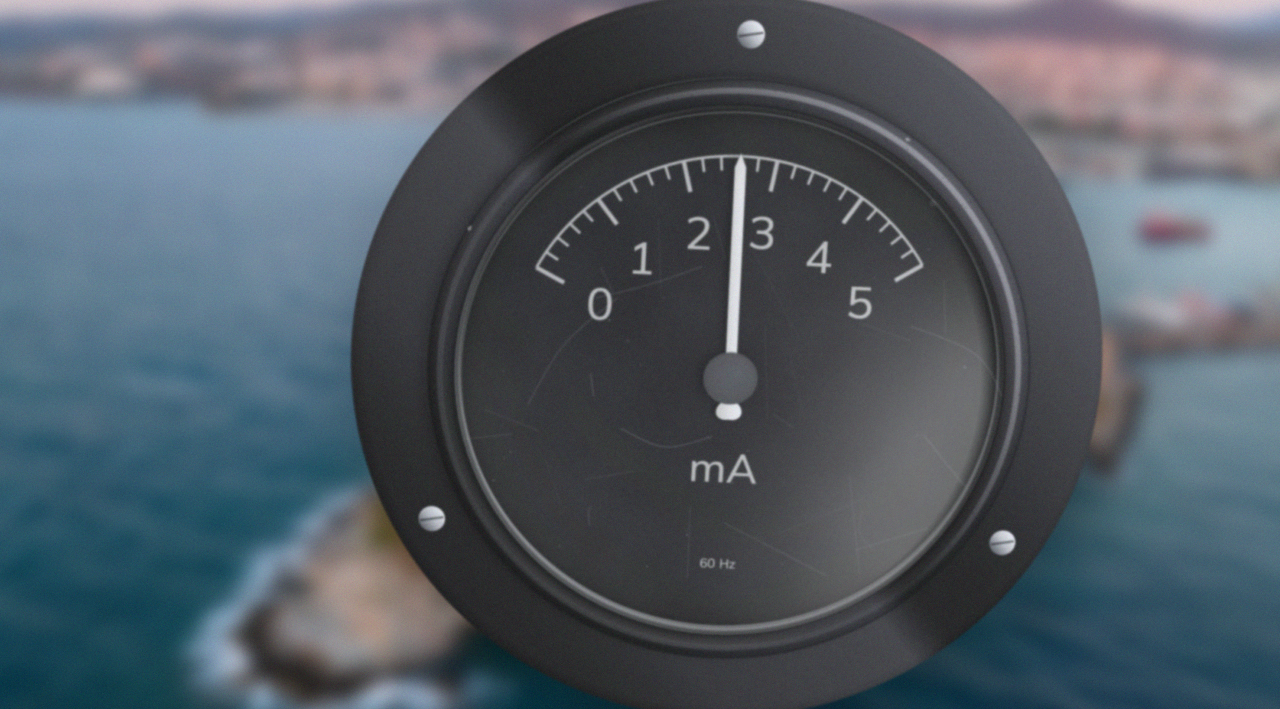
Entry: 2.6 mA
